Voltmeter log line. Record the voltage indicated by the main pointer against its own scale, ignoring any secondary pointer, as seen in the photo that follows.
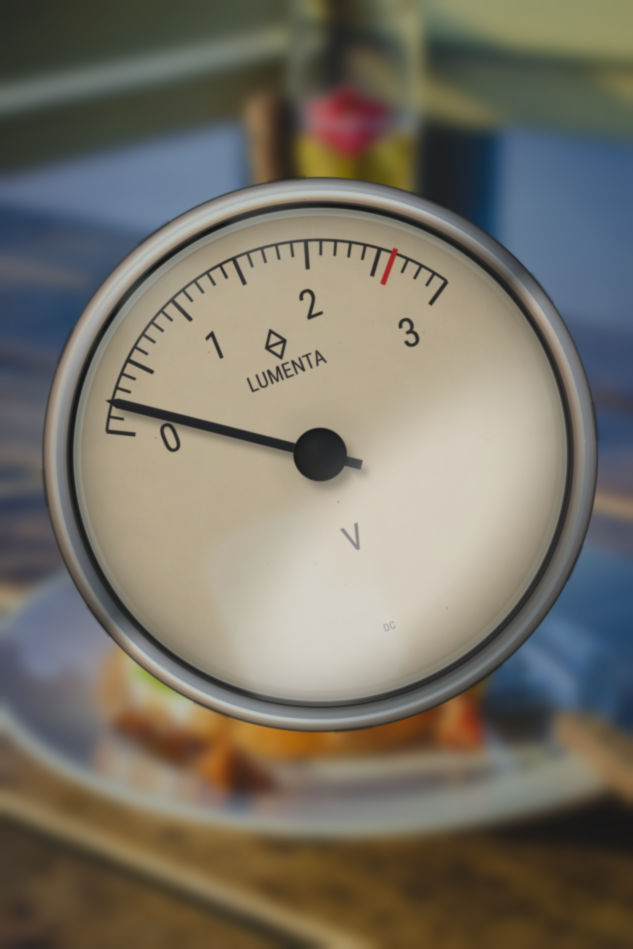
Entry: 0.2 V
